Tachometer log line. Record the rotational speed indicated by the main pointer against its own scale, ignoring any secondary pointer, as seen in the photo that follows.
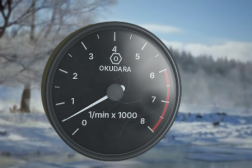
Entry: 500 rpm
